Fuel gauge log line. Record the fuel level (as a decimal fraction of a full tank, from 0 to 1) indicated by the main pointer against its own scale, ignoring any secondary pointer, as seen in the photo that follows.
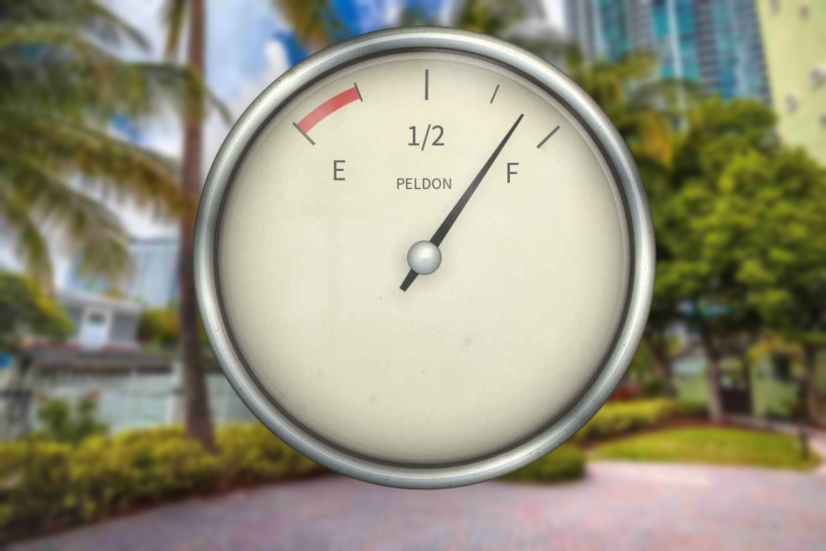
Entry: 0.875
